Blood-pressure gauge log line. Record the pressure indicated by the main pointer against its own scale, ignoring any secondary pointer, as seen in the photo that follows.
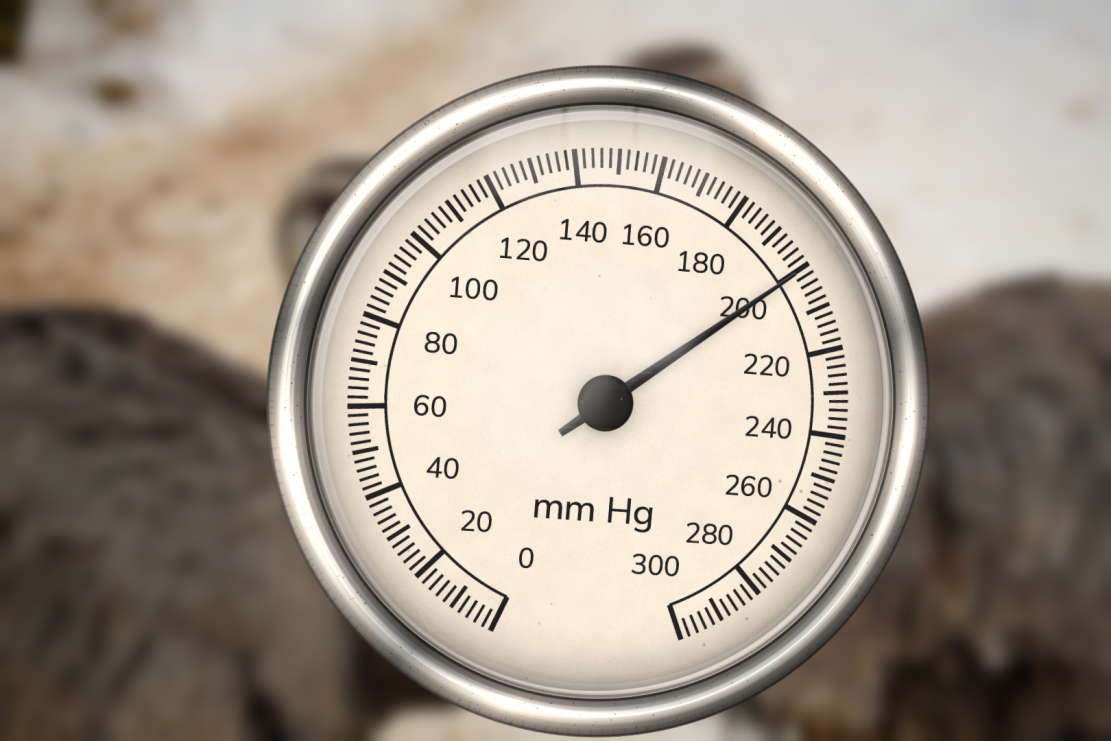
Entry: 200 mmHg
